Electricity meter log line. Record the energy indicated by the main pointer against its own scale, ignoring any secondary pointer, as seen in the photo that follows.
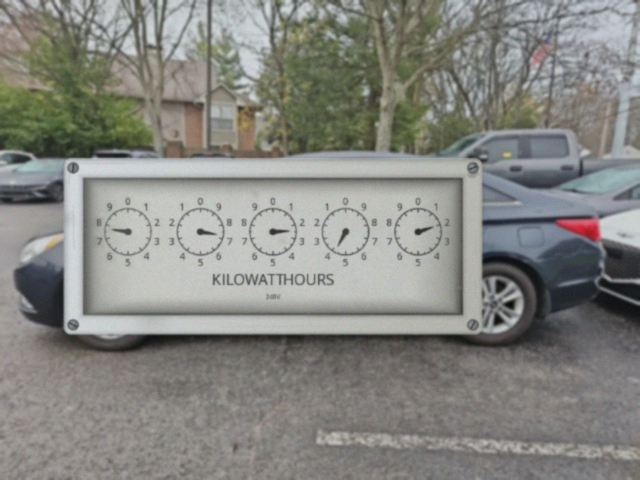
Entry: 77242 kWh
